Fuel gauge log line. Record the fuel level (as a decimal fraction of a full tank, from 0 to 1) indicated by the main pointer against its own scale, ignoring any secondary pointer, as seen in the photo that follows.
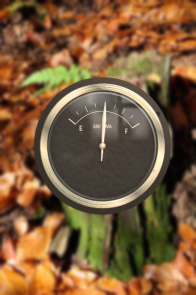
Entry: 0.5
